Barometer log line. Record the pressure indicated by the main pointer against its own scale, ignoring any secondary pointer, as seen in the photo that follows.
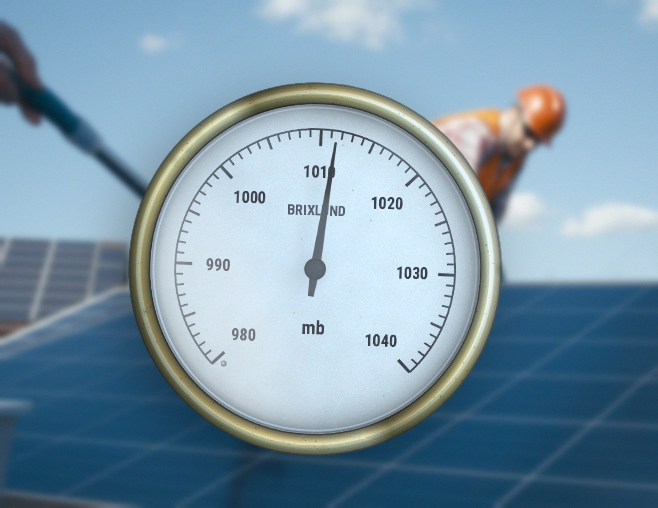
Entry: 1011.5 mbar
